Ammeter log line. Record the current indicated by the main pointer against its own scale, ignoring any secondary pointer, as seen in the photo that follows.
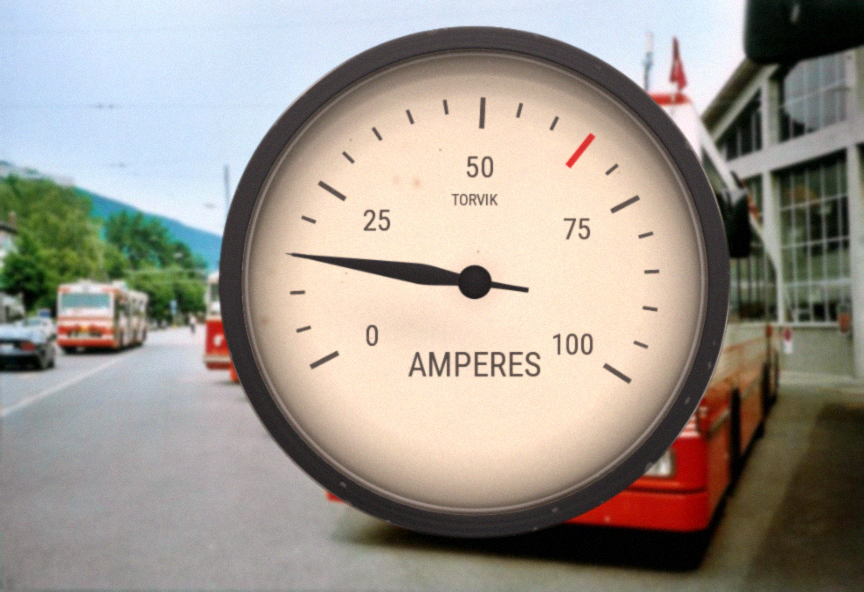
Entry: 15 A
